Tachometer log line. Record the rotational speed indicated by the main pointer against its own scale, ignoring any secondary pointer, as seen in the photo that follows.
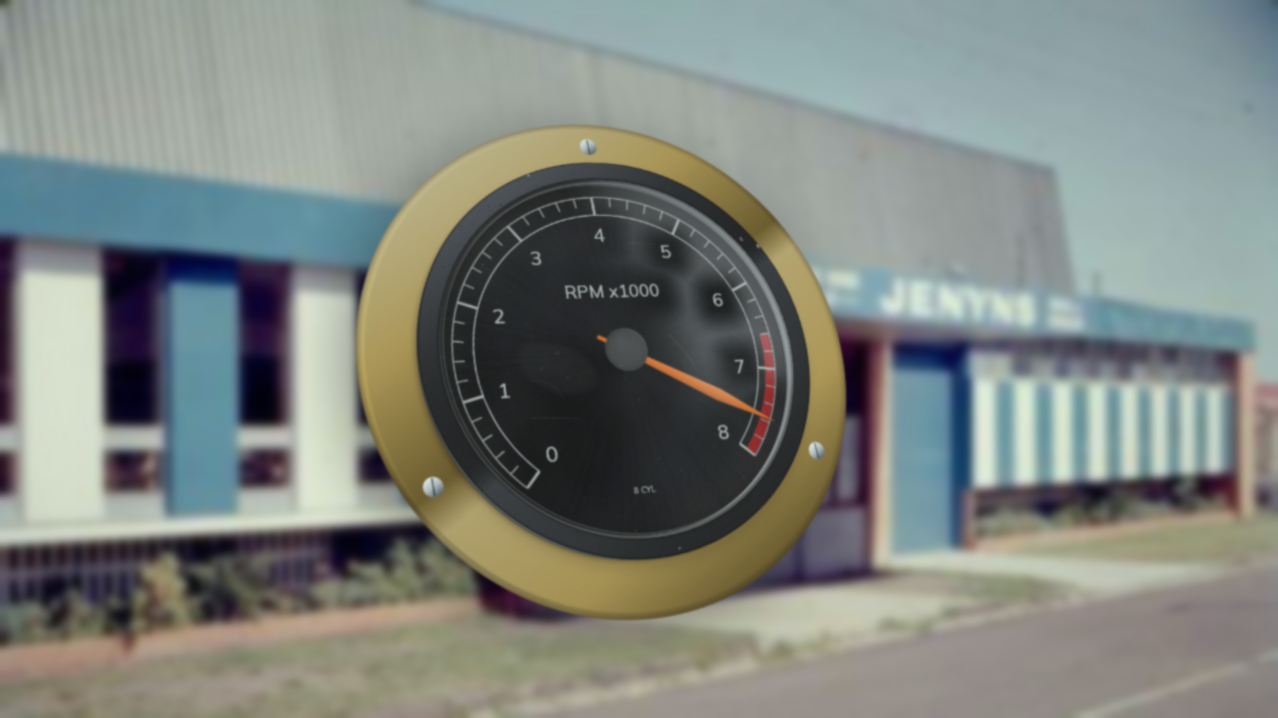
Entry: 7600 rpm
